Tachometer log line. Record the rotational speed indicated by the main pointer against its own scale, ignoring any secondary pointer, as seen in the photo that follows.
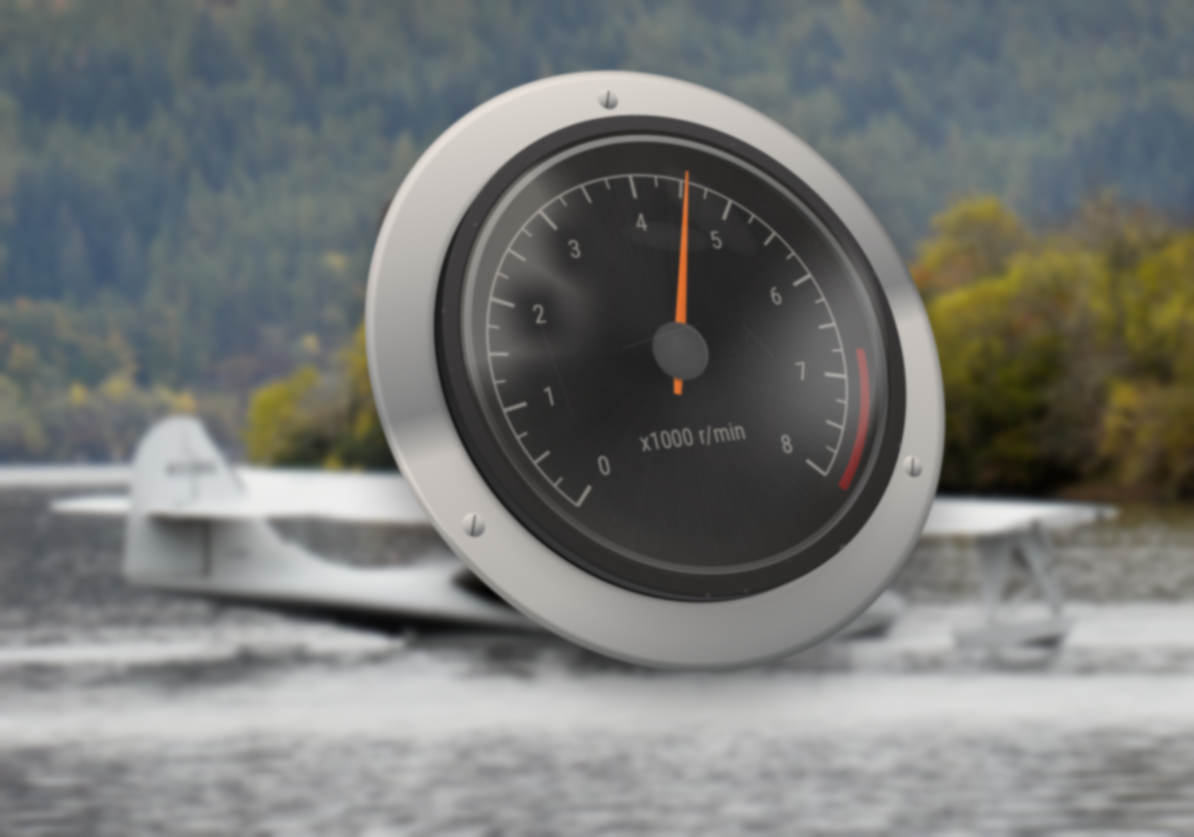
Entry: 4500 rpm
